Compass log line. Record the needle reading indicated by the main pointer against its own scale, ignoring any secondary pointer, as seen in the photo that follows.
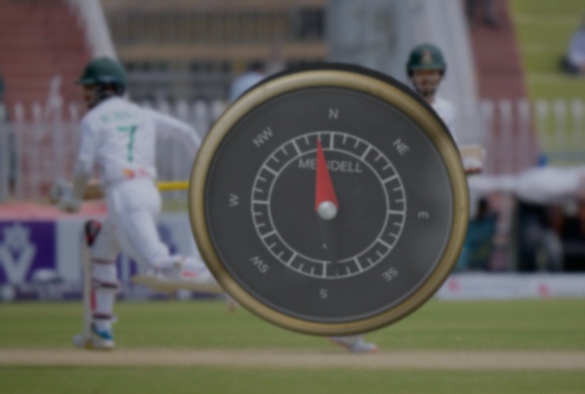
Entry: 350 °
